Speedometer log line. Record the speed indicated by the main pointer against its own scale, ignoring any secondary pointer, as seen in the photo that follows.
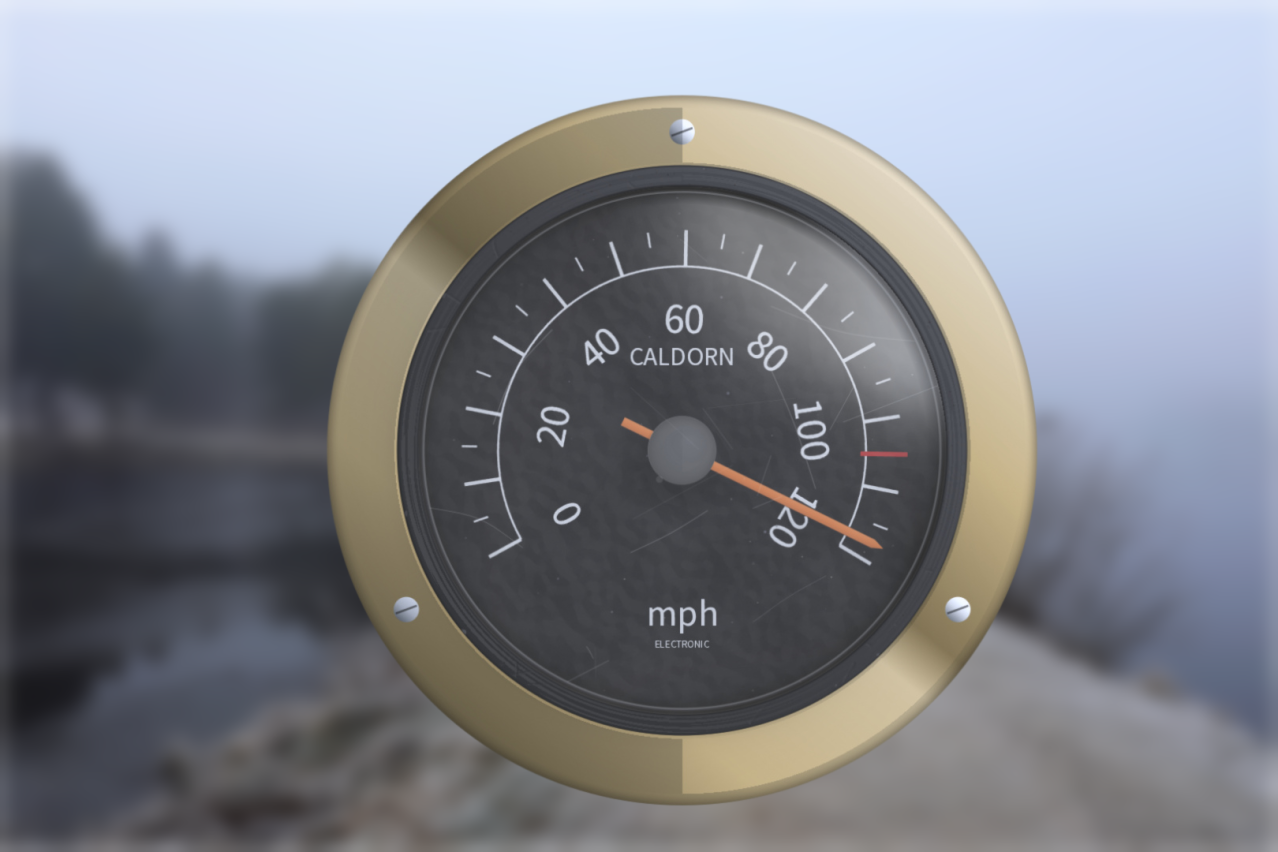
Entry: 117.5 mph
